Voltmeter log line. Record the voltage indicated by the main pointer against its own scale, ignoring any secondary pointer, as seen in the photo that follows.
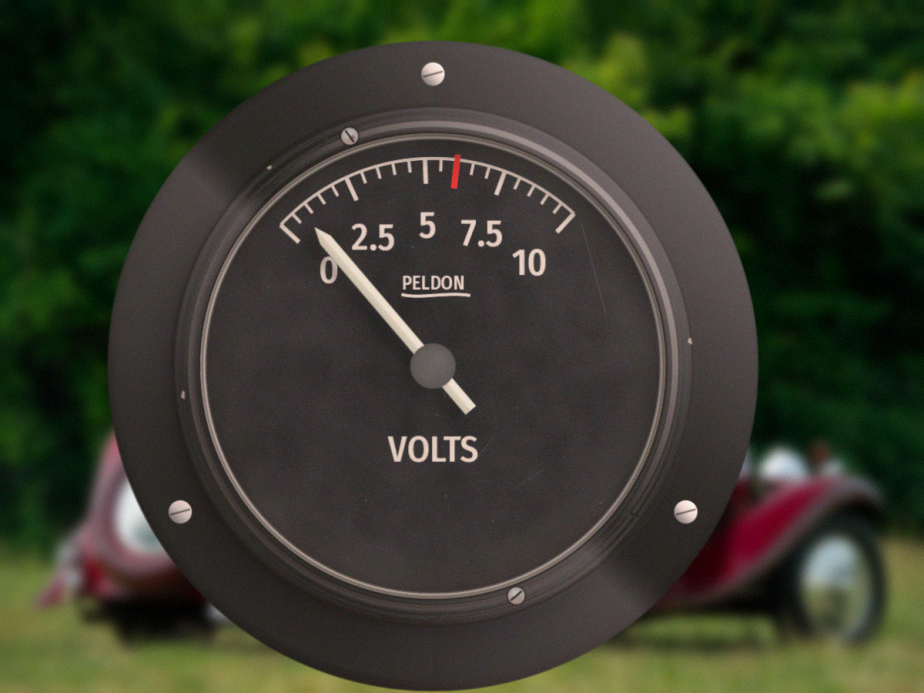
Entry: 0.75 V
